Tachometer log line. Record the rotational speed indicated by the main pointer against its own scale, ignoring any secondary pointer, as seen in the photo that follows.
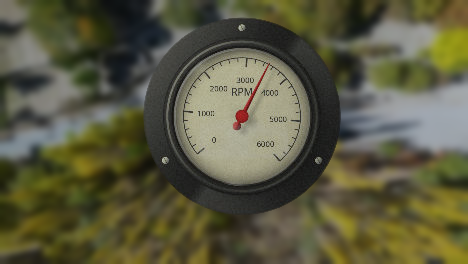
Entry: 3500 rpm
